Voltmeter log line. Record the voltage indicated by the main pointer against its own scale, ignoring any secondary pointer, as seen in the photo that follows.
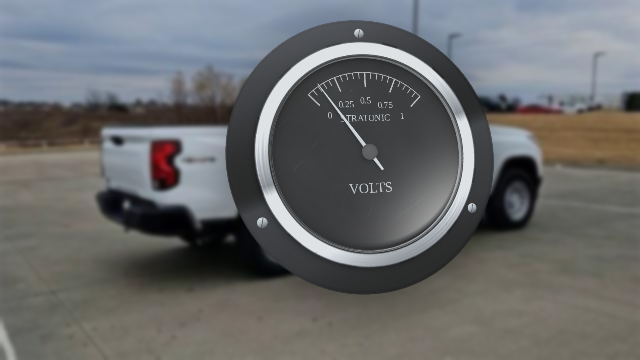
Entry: 0.1 V
